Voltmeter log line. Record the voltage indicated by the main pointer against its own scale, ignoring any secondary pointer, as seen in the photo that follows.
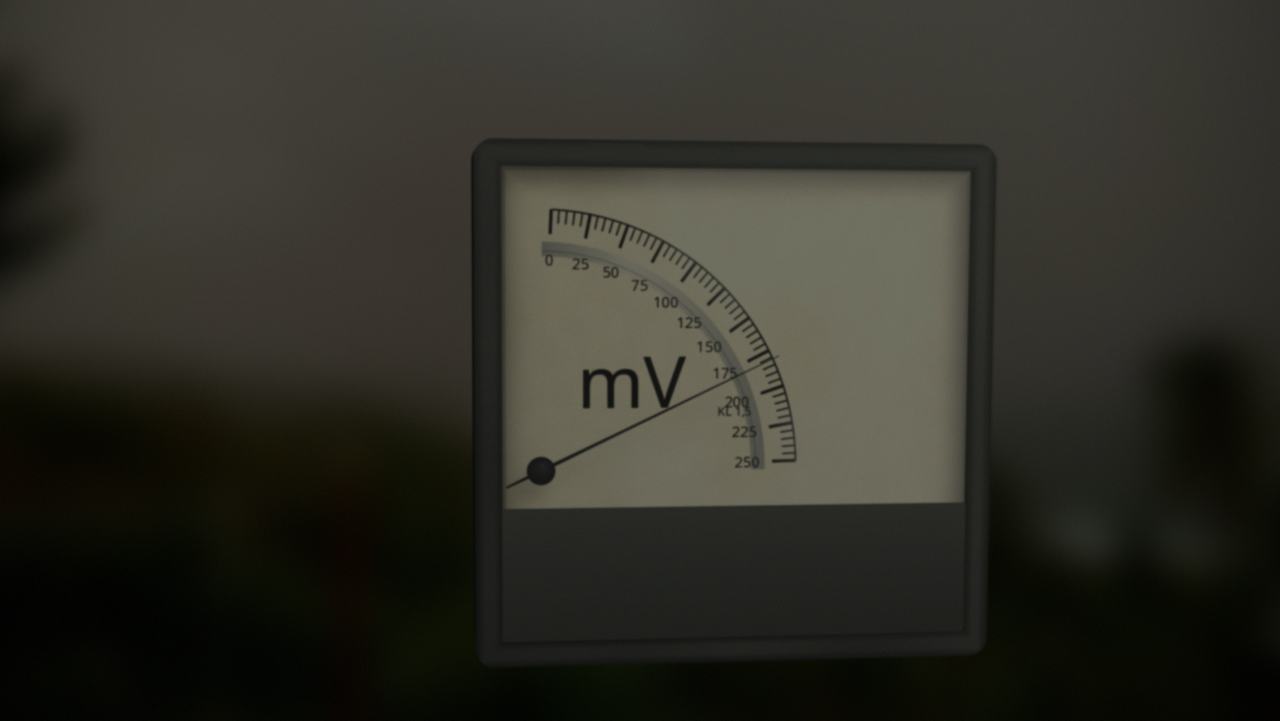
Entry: 180 mV
